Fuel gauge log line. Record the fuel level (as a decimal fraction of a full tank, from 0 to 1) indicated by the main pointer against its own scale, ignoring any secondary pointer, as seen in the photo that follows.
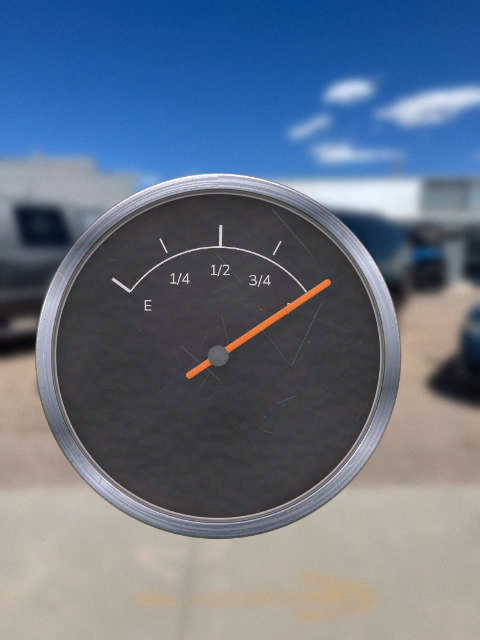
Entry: 1
